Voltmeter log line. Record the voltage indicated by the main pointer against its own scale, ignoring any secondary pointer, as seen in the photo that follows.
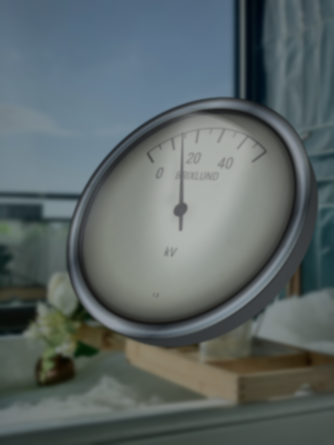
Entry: 15 kV
